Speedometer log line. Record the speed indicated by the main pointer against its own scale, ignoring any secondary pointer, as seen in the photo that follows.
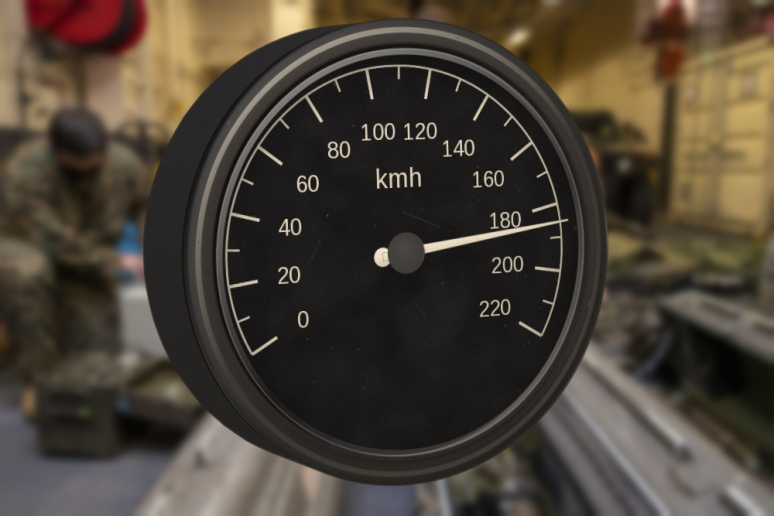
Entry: 185 km/h
